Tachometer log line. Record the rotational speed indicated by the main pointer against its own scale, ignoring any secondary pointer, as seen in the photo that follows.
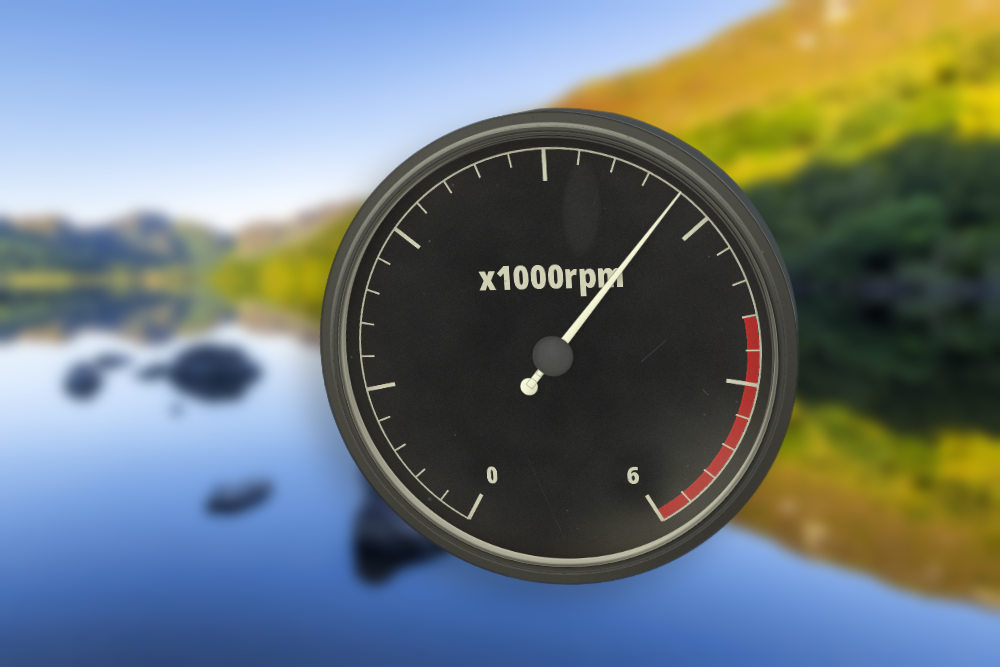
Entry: 3800 rpm
